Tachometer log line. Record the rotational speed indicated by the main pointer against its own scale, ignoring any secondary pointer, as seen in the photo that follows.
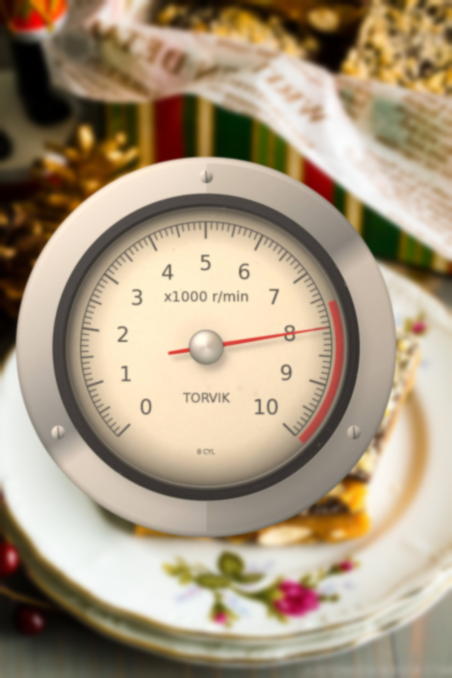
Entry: 8000 rpm
